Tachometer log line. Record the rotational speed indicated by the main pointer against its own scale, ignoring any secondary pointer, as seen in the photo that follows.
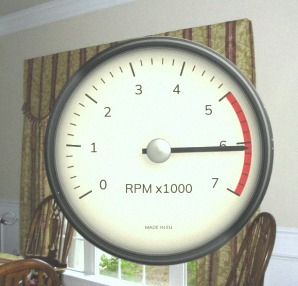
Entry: 6100 rpm
